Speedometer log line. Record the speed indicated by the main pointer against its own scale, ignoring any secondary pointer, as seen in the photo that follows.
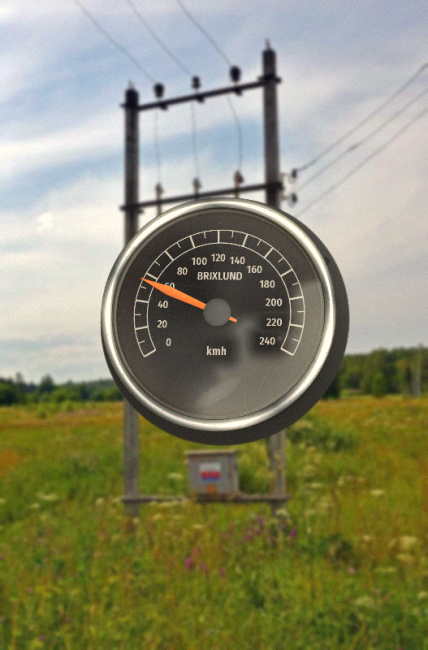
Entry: 55 km/h
